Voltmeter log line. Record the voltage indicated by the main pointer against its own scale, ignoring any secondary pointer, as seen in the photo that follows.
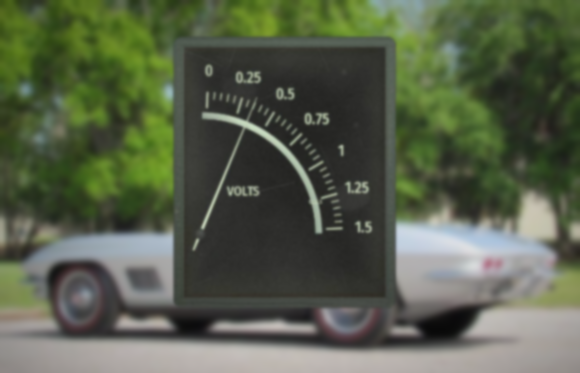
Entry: 0.35 V
